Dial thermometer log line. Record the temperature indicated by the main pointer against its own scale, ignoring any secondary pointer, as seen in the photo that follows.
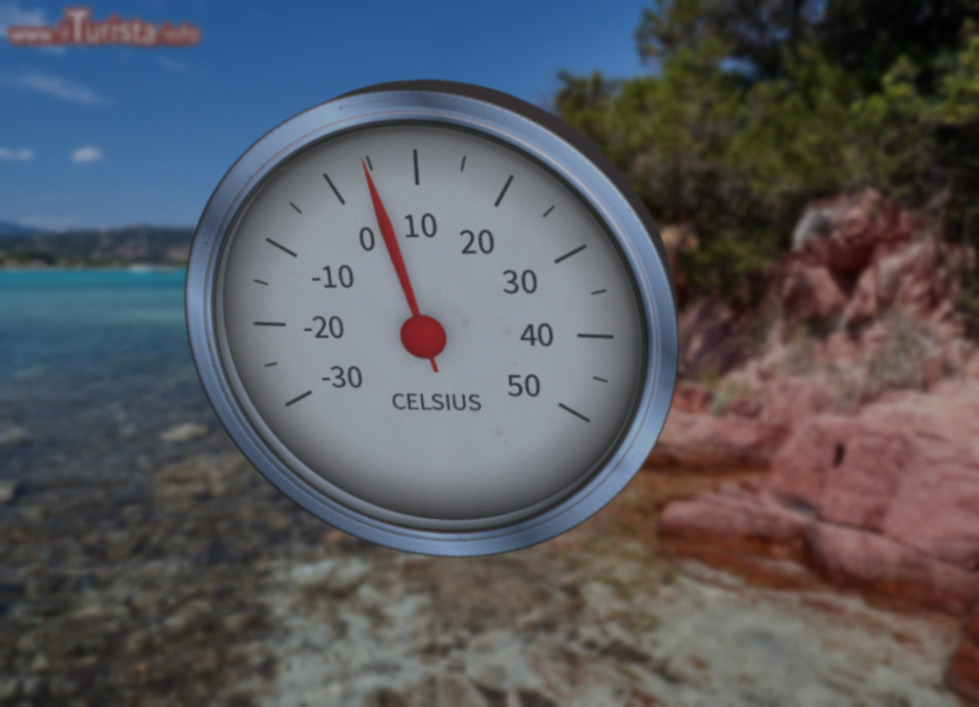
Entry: 5 °C
